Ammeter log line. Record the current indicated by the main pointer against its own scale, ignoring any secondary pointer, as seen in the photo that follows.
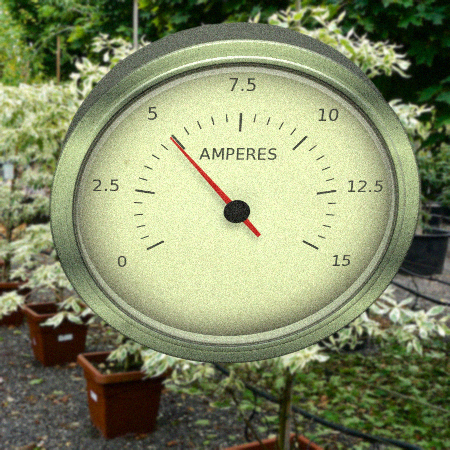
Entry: 5 A
